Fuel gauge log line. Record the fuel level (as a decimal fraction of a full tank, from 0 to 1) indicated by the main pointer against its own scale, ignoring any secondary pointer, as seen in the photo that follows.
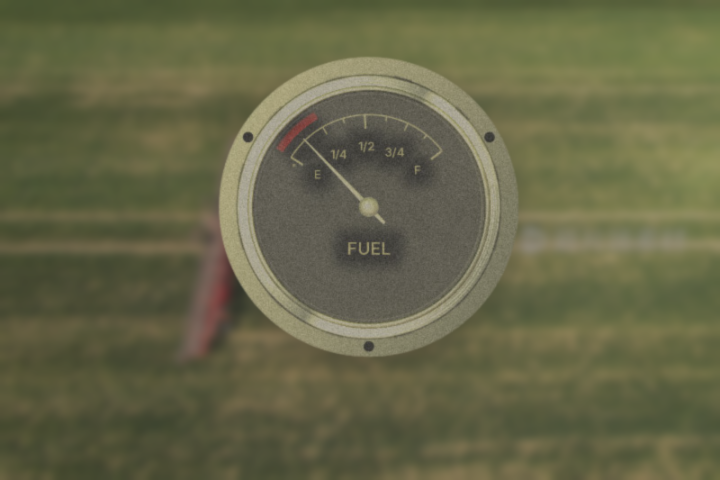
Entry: 0.125
